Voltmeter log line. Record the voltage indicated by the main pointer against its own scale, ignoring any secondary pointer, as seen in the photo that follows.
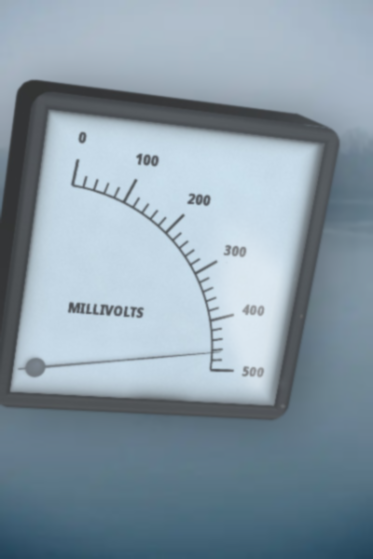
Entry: 460 mV
